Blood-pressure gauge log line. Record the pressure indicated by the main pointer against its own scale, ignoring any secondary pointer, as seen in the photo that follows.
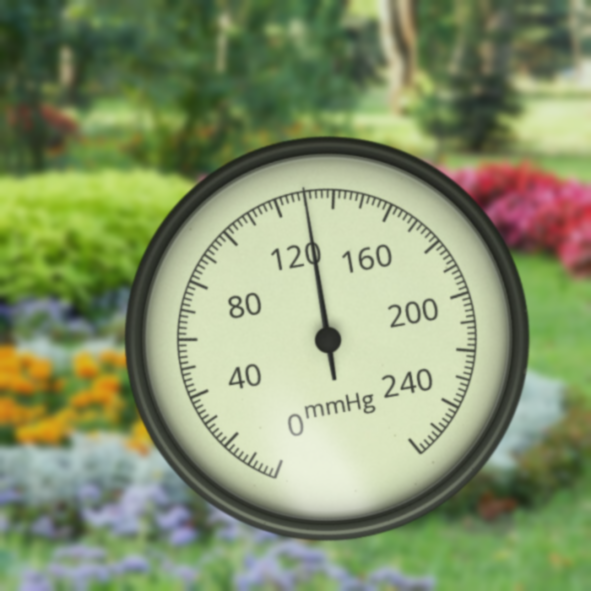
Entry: 130 mmHg
